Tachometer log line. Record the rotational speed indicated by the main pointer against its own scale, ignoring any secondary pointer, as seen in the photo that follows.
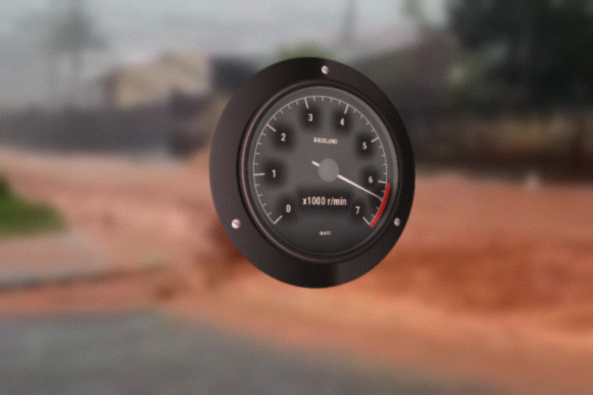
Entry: 6400 rpm
